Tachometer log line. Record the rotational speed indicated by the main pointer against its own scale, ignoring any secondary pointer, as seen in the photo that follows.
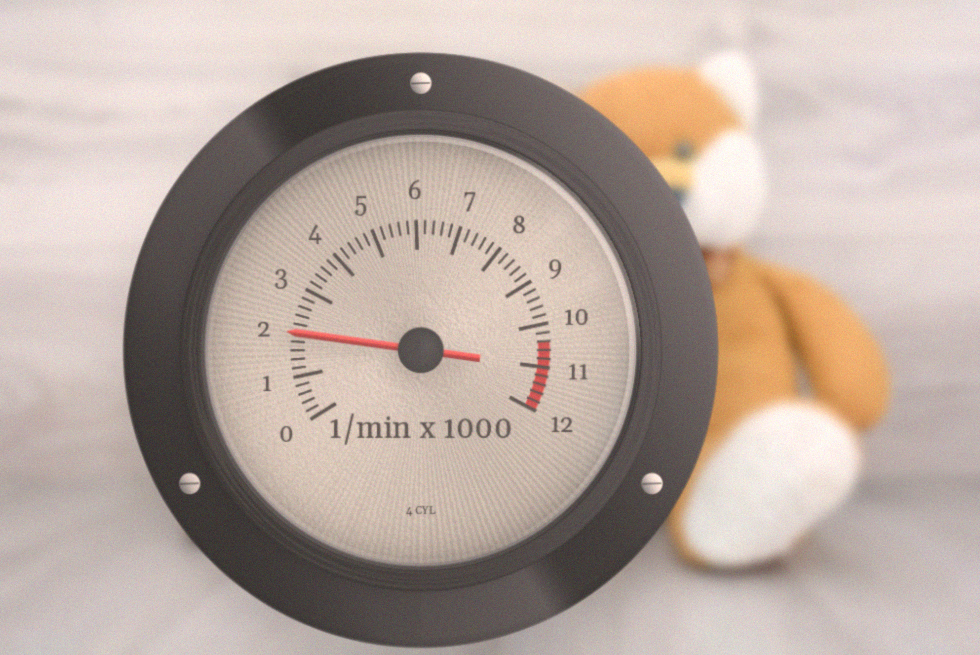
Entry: 2000 rpm
